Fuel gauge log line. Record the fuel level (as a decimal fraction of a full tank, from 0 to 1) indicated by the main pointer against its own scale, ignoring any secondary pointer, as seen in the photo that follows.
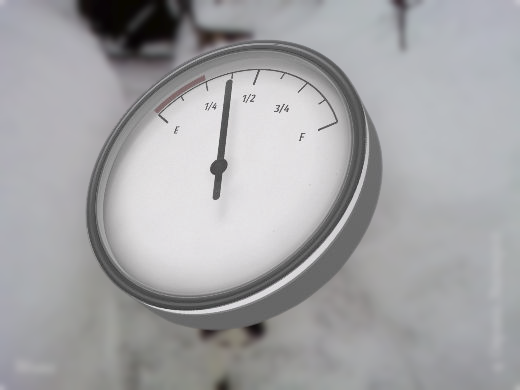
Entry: 0.375
